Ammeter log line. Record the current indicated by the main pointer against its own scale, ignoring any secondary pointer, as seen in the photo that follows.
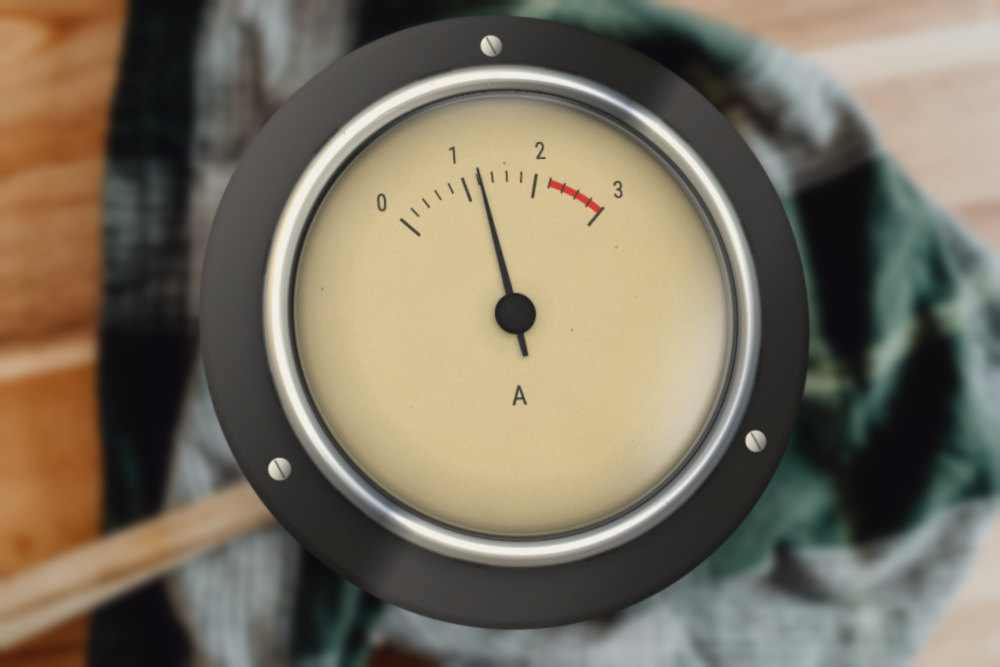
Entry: 1.2 A
